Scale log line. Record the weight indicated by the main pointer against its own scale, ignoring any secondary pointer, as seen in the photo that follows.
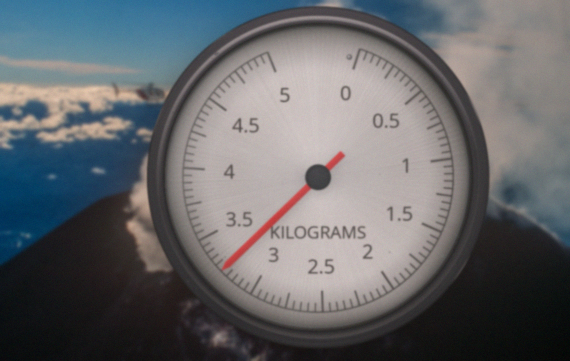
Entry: 3.25 kg
